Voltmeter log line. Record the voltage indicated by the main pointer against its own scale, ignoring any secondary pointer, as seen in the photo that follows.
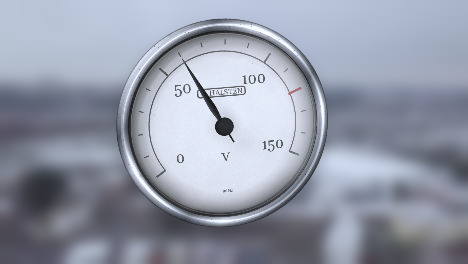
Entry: 60 V
